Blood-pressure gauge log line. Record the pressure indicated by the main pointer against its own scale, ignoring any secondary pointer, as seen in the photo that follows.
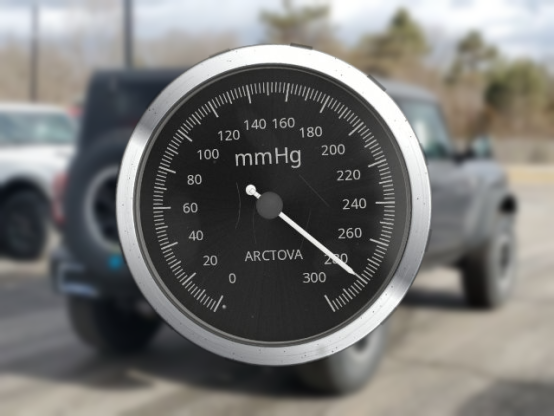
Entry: 280 mmHg
